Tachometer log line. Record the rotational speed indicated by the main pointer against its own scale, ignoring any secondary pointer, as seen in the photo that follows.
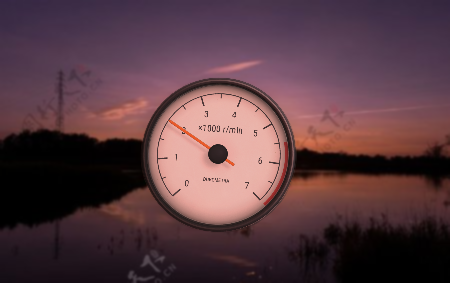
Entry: 2000 rpm
